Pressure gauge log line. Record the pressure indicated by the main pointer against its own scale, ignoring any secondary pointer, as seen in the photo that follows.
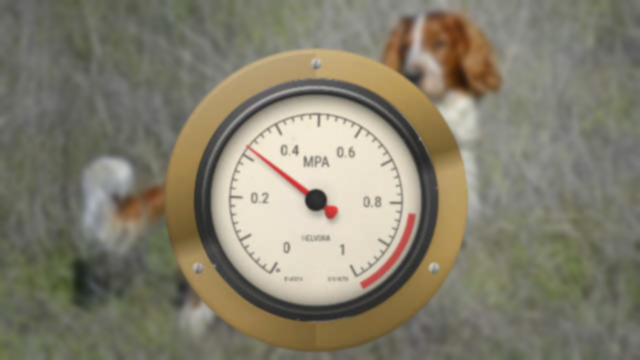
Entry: 0.32 MPa
